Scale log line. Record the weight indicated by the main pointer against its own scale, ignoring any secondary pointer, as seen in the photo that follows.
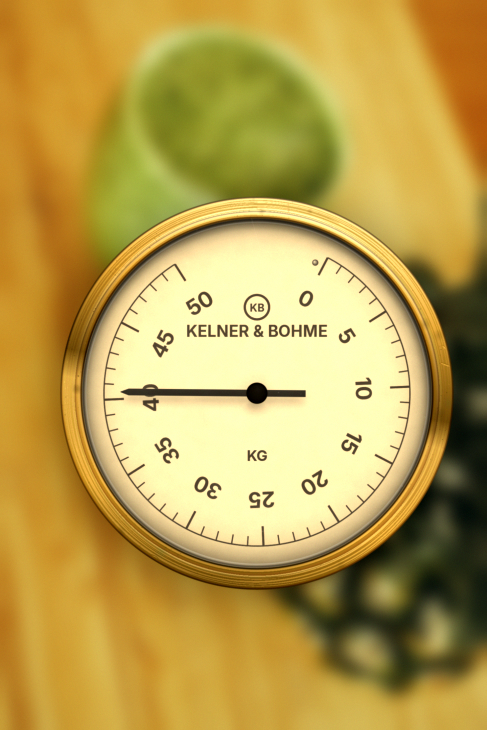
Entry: 40.5 kg
